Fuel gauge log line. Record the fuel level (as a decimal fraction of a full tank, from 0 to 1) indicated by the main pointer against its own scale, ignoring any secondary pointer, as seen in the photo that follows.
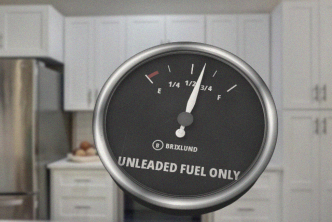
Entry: 0.625
